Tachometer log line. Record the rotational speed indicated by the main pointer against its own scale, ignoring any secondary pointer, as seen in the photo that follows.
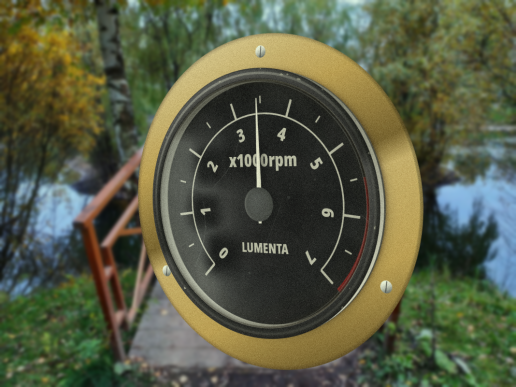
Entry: 3500 rpm
